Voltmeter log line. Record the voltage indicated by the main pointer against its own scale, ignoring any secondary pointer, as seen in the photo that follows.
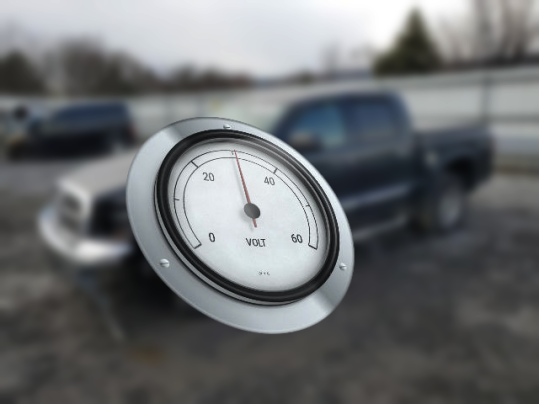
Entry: 30 V
